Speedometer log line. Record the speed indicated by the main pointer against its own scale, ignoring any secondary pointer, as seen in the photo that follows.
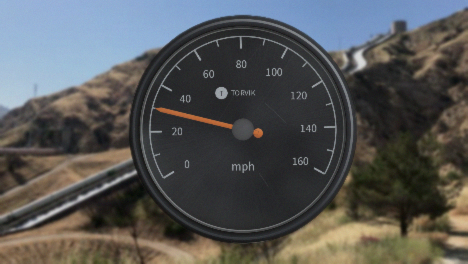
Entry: 30 mph
